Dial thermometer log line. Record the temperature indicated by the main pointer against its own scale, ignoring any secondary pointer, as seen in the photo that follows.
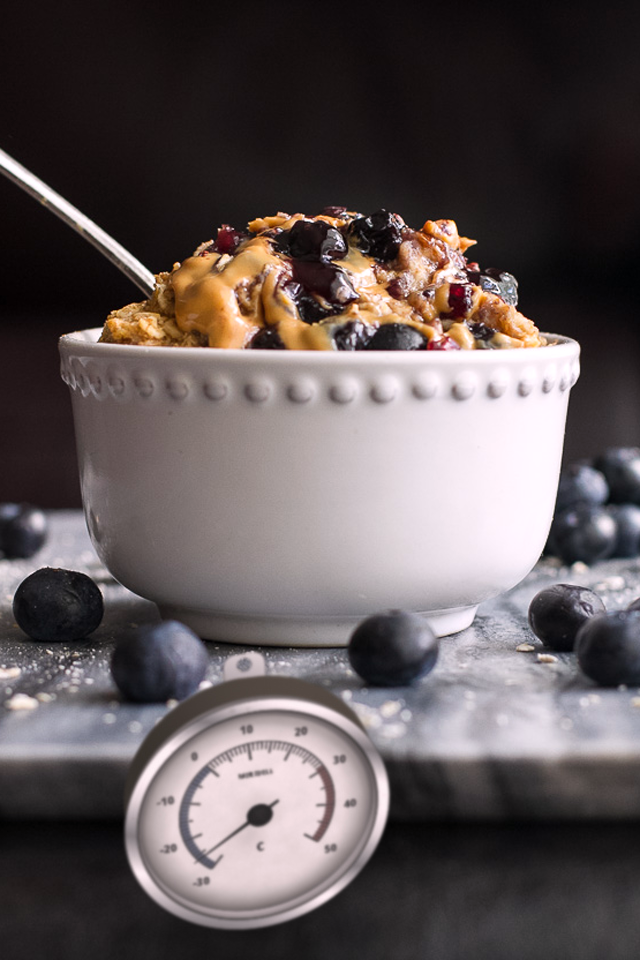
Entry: -25 °C
